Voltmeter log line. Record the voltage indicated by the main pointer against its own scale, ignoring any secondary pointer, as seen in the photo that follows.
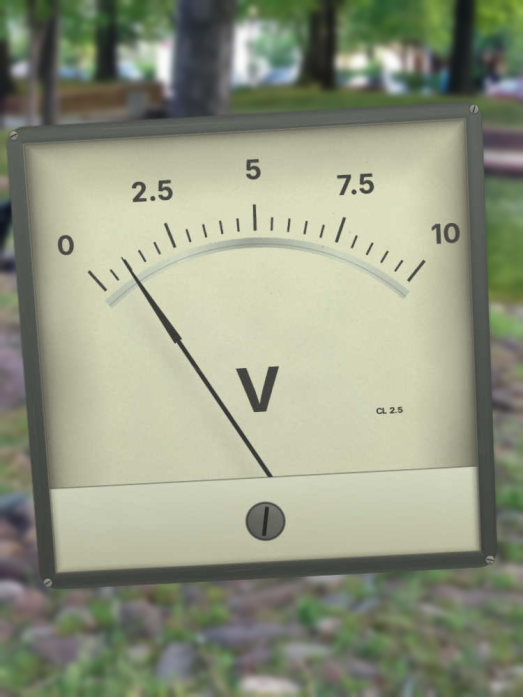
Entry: 1 V
